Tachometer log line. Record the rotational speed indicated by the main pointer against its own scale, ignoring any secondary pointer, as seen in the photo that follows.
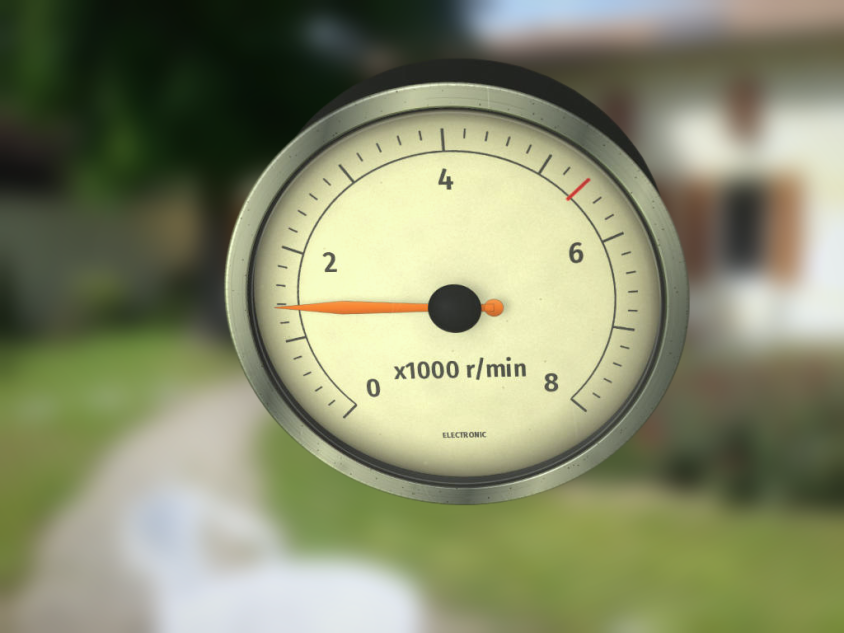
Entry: 1400 rpm
